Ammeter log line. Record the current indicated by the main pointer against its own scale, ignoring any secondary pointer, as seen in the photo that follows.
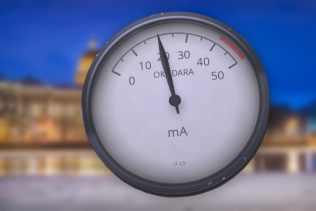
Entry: 20 mA
